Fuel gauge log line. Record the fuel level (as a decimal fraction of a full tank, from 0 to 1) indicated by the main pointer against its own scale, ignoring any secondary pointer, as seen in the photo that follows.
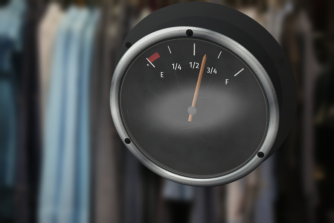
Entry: 0.625
